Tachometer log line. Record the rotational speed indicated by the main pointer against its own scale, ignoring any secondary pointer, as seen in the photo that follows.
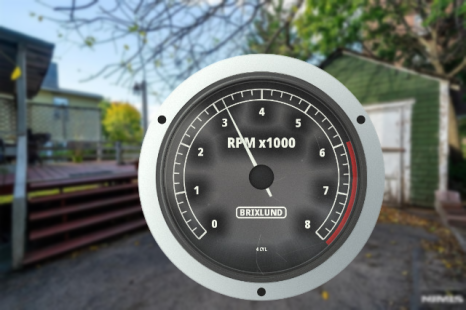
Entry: 3200 rpm
